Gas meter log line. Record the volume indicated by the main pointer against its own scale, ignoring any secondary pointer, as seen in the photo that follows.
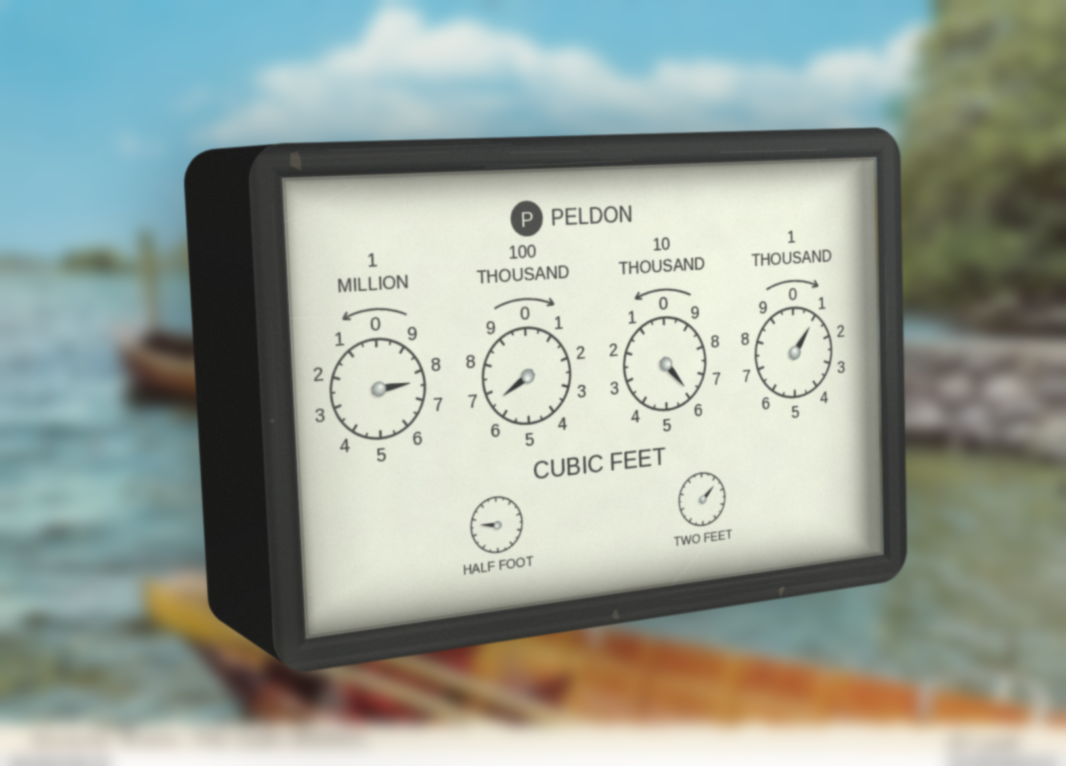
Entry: 766100 ft³
